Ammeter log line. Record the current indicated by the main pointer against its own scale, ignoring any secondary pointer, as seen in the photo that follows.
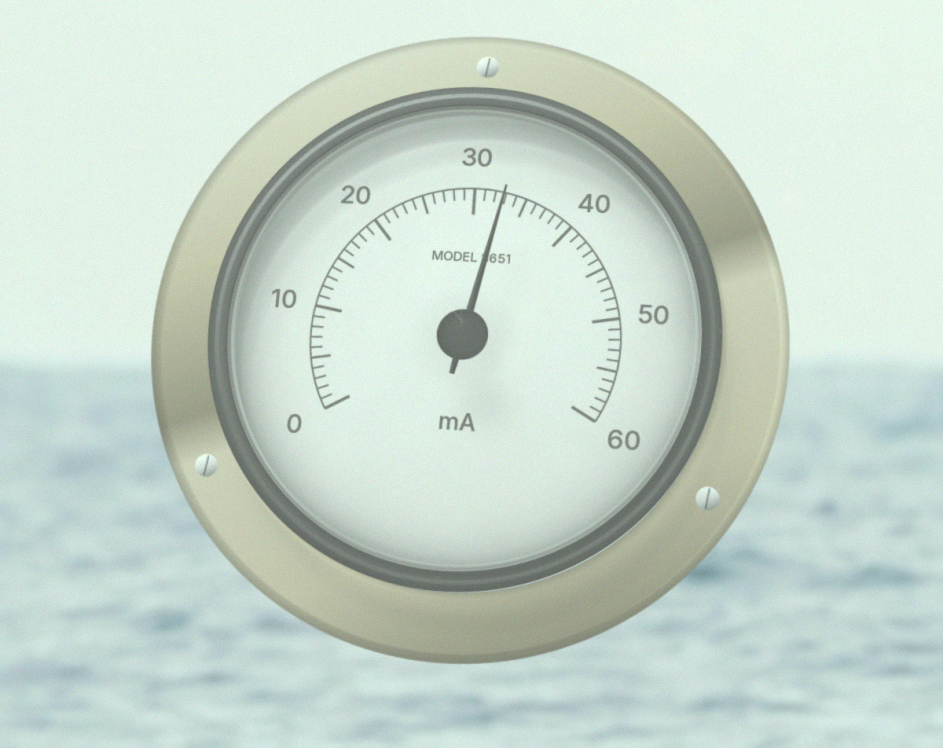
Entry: 33 mA
